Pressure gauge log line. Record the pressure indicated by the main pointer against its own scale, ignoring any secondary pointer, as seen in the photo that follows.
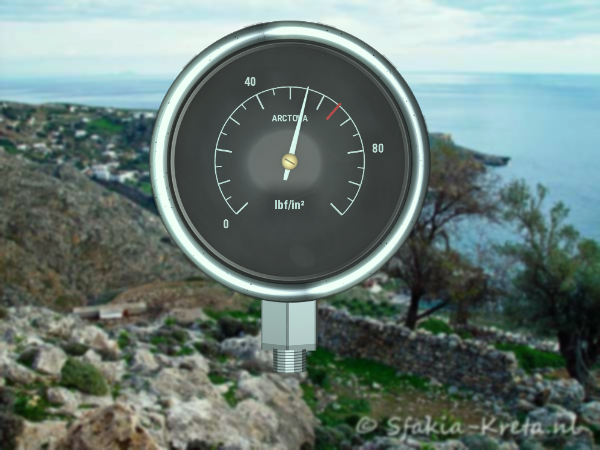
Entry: 55 psi
